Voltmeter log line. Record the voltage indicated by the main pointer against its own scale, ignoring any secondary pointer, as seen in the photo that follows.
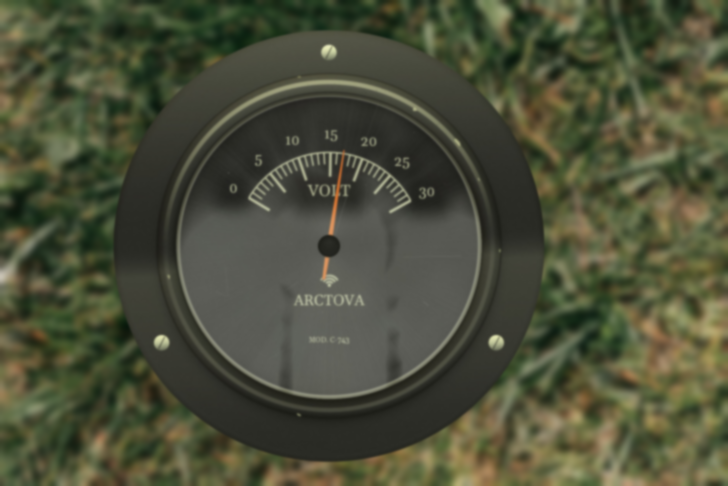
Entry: 17 V
